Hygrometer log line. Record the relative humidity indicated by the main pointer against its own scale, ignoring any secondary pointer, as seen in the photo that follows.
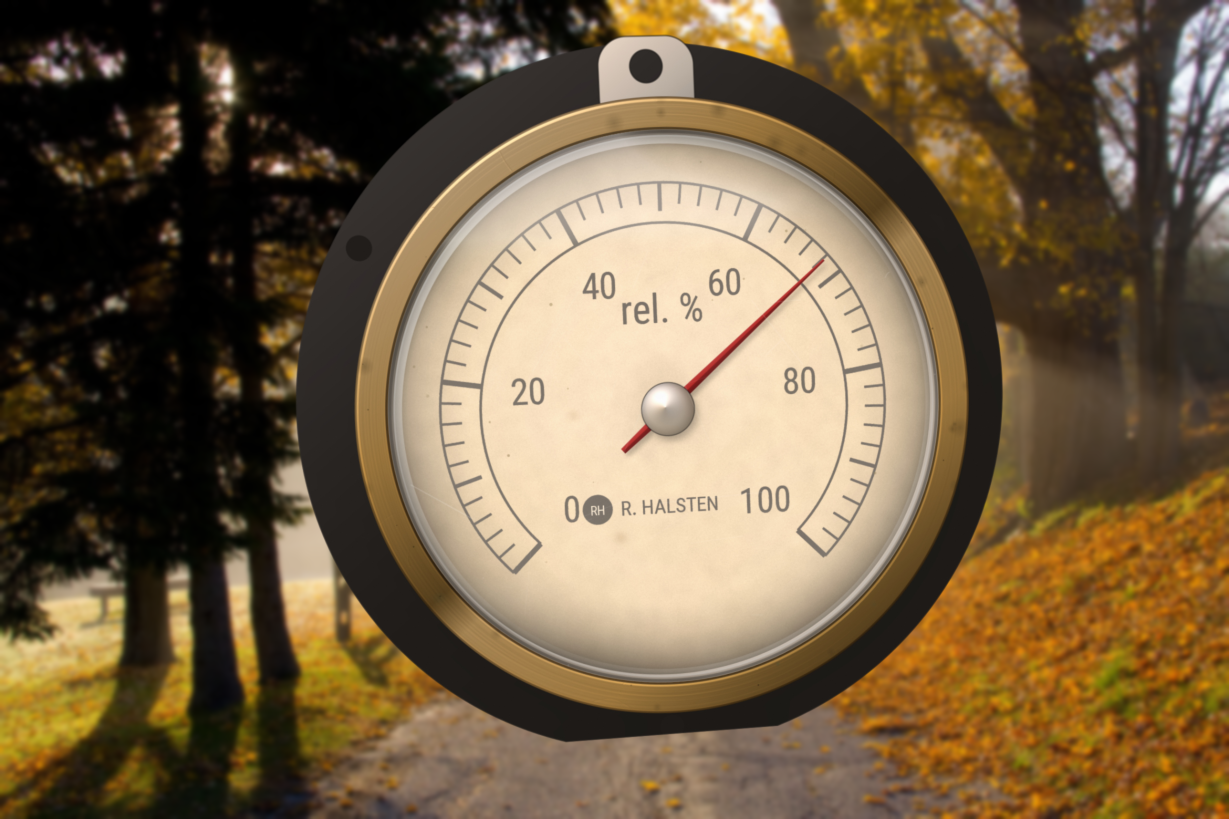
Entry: 68 %
